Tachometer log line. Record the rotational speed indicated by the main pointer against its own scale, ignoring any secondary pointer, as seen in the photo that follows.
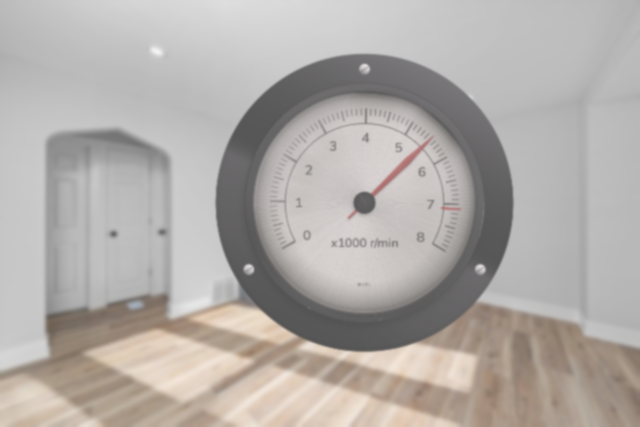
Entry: 5500 rpm
